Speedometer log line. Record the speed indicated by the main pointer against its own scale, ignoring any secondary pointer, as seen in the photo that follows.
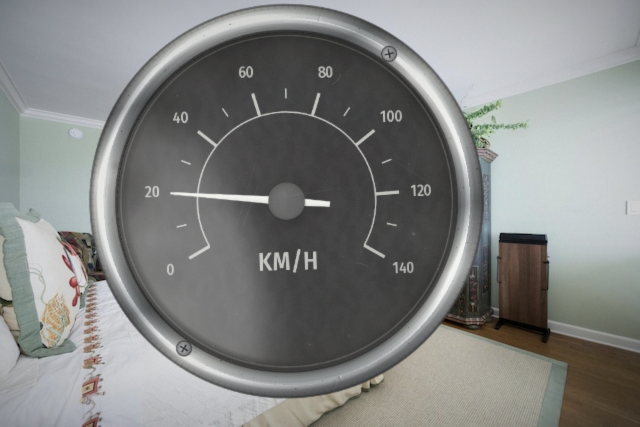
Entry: 20 km/h
